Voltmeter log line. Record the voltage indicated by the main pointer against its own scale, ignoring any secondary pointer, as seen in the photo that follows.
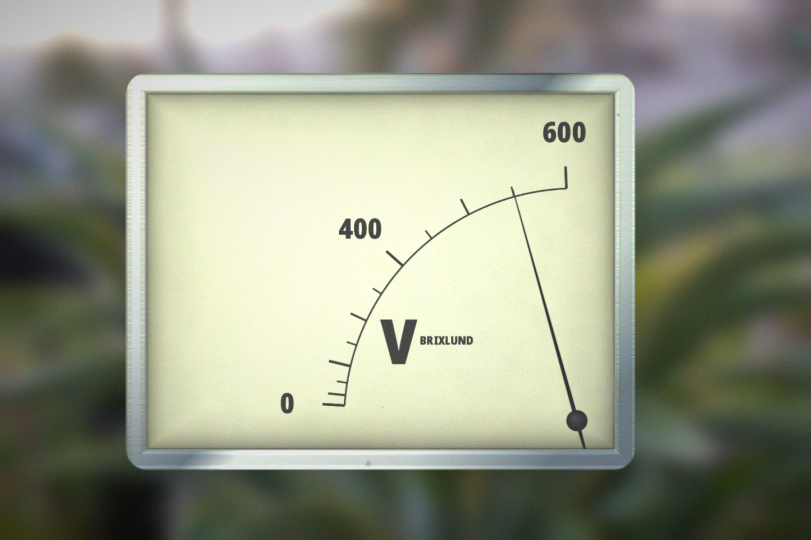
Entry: 550 V
